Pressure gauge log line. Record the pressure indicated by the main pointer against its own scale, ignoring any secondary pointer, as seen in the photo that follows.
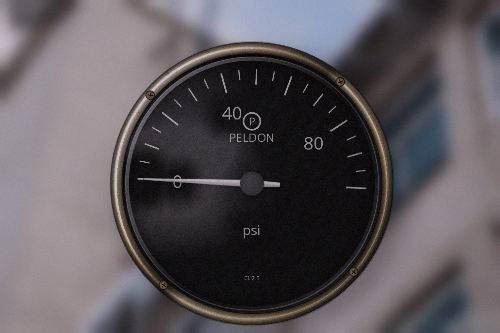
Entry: 0 psi
